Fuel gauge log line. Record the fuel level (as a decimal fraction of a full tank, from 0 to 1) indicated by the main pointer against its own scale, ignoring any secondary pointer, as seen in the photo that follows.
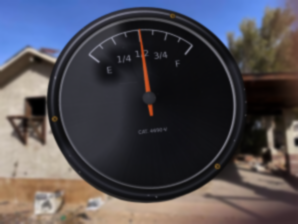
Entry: 0.5
